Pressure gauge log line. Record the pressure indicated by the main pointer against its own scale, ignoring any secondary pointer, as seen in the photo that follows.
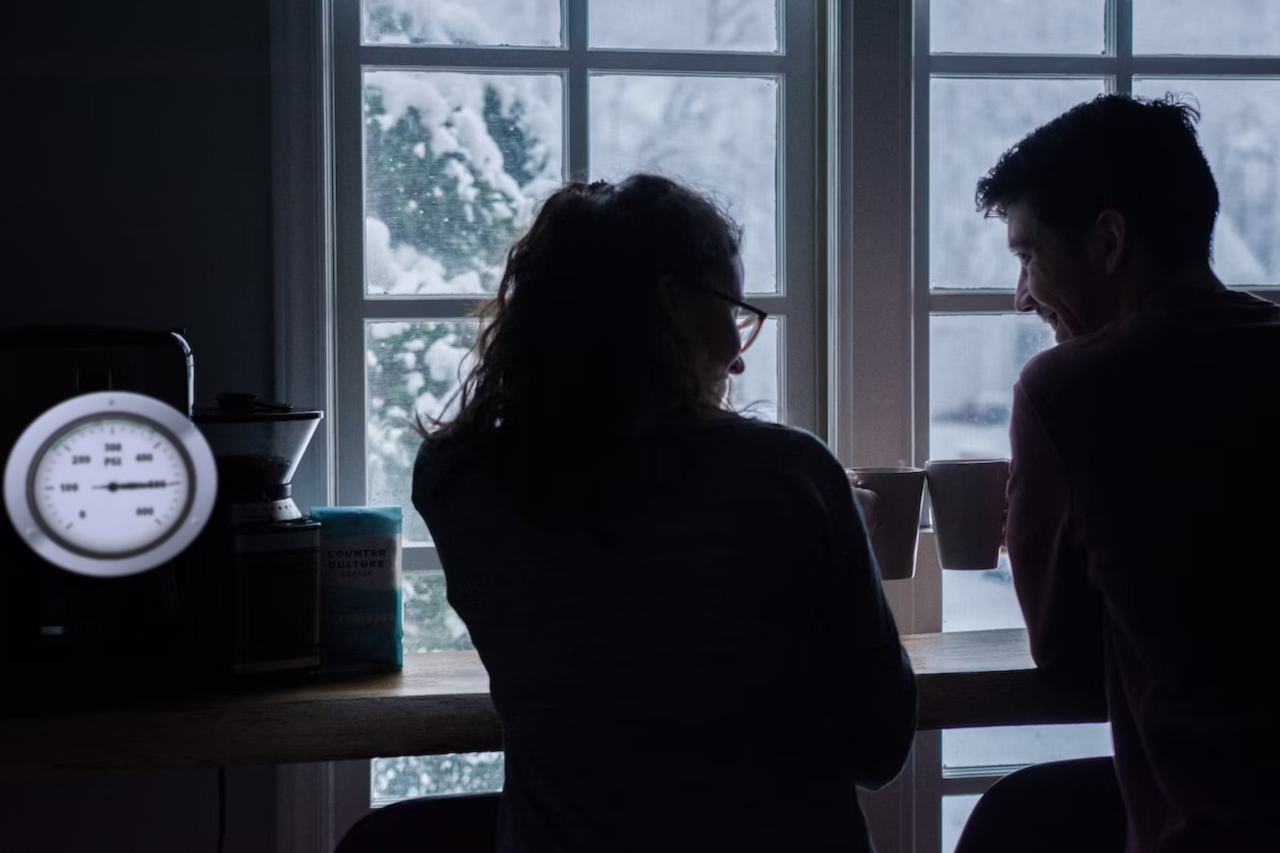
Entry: 500 psi
